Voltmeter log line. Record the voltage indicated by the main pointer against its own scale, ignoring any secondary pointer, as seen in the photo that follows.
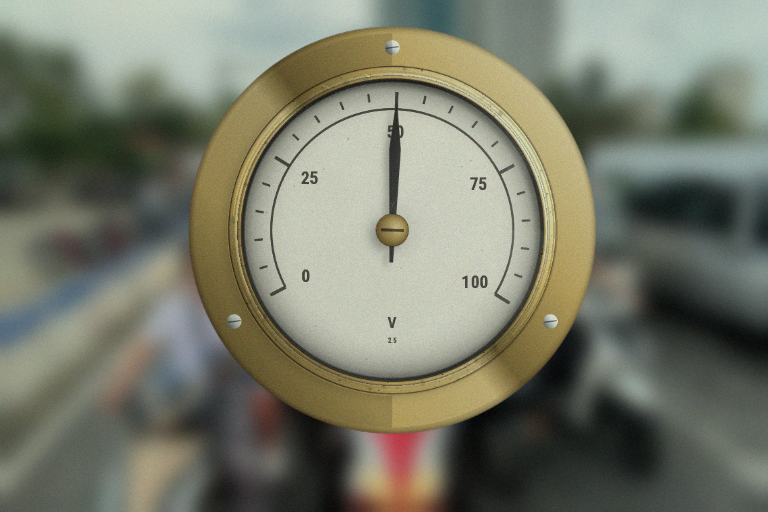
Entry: 50 V
